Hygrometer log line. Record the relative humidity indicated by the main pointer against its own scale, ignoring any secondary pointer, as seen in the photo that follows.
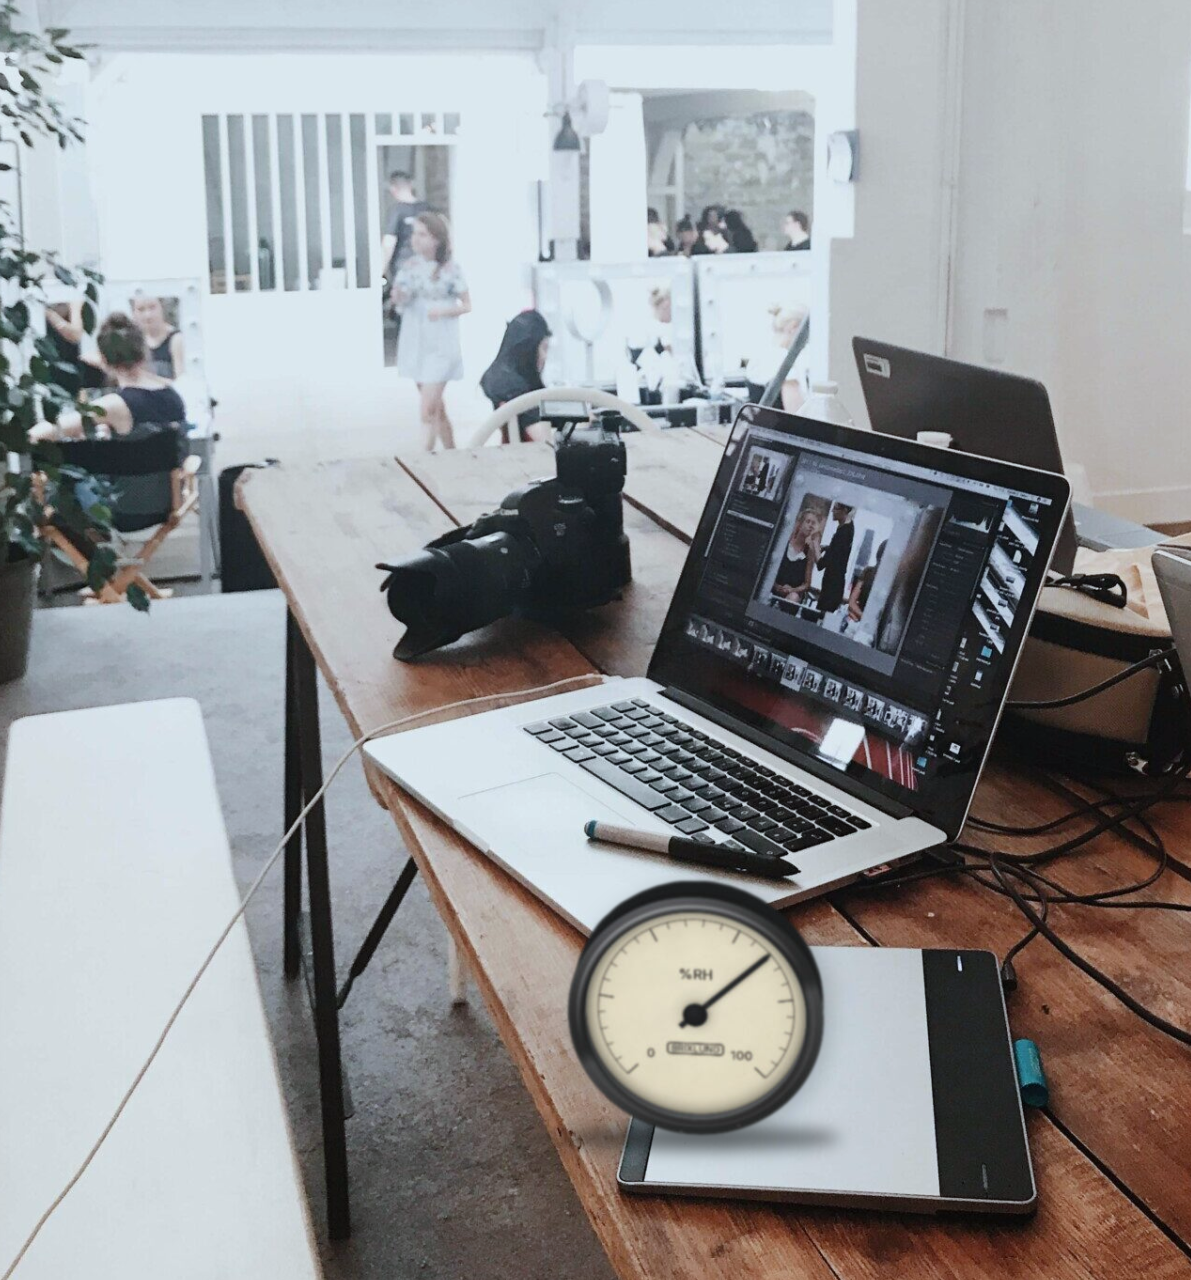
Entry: 68 %
